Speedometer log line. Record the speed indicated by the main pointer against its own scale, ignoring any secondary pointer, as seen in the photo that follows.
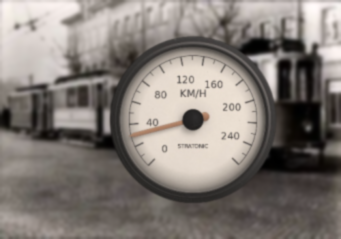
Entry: 30 km/h
